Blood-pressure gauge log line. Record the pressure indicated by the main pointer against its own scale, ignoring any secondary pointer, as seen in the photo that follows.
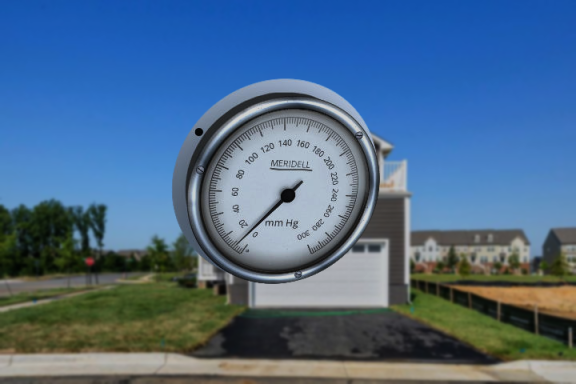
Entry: 10 mmHg
